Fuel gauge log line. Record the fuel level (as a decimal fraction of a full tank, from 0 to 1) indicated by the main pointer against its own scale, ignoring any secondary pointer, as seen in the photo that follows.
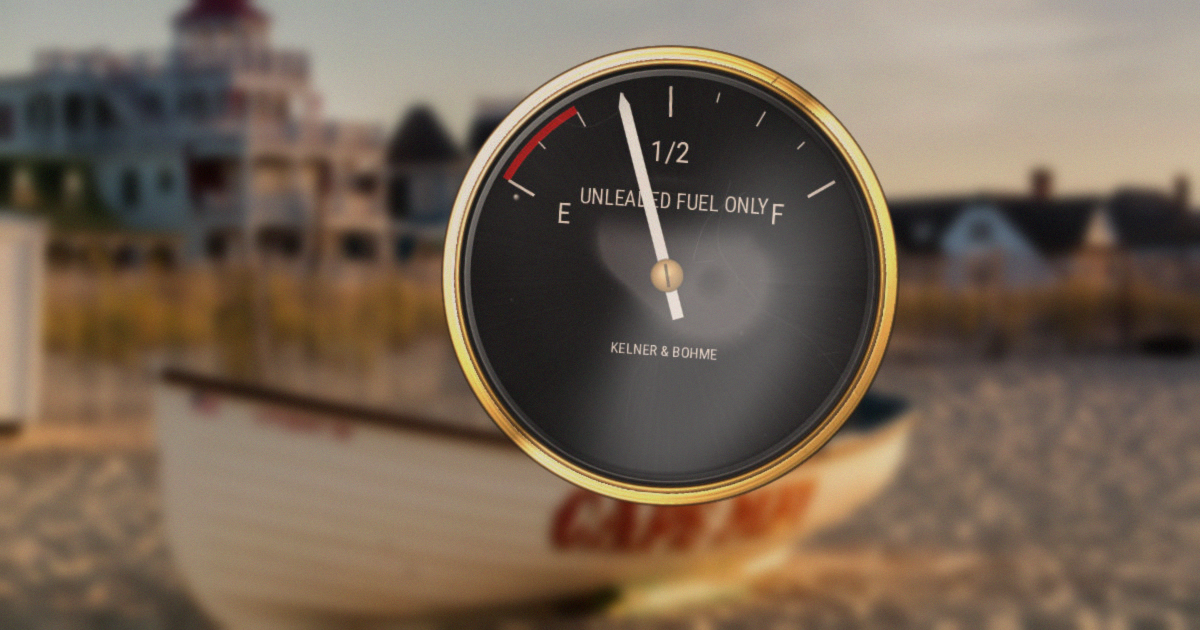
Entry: 0.375
